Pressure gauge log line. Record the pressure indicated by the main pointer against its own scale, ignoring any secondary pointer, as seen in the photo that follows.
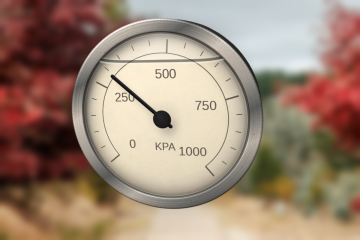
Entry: 300 kPa
